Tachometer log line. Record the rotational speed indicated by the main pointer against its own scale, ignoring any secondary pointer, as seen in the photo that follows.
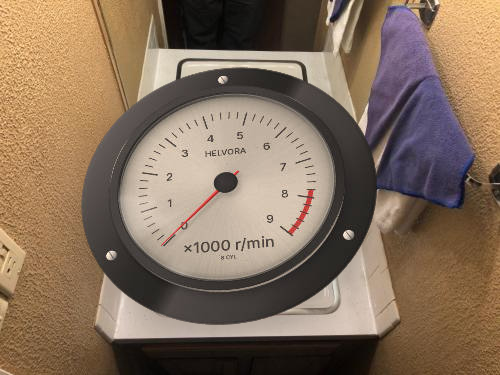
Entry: 0 rpm
